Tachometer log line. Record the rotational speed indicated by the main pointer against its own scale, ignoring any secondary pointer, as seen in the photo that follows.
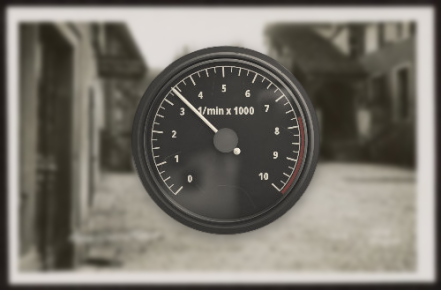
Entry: 3375 rpm
